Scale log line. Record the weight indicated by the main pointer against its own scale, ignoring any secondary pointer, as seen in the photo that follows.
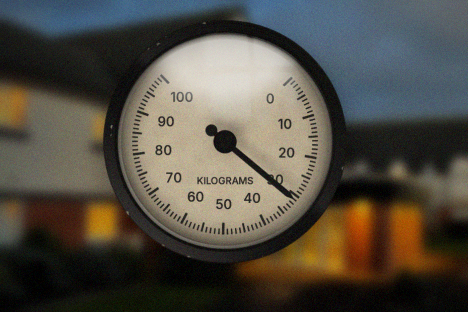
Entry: 31 kg
